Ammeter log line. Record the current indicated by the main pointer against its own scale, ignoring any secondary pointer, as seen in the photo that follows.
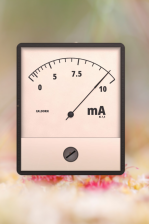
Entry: 9.5 mA
